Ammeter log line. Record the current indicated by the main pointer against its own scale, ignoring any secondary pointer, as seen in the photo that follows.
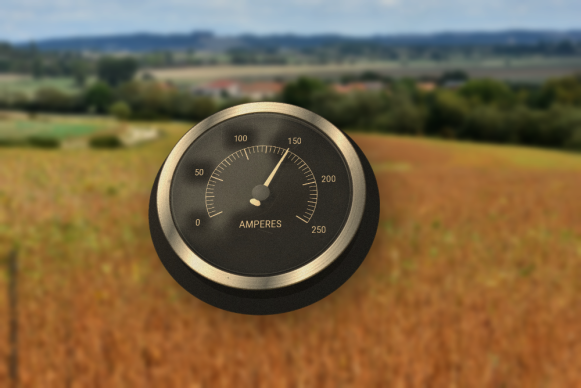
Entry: 150 A
